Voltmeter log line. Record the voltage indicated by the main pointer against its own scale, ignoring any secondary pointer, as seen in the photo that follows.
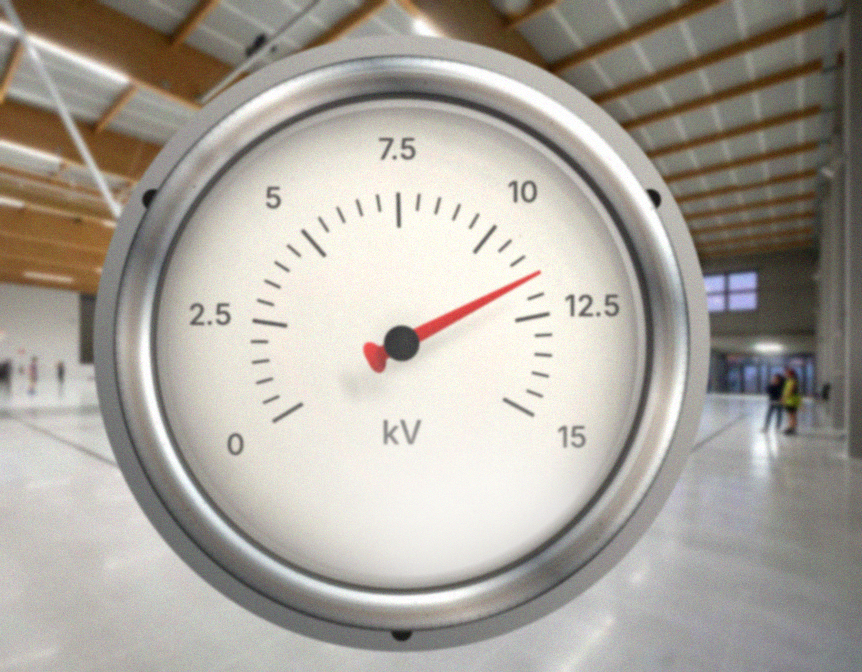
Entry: 11.5 kV
